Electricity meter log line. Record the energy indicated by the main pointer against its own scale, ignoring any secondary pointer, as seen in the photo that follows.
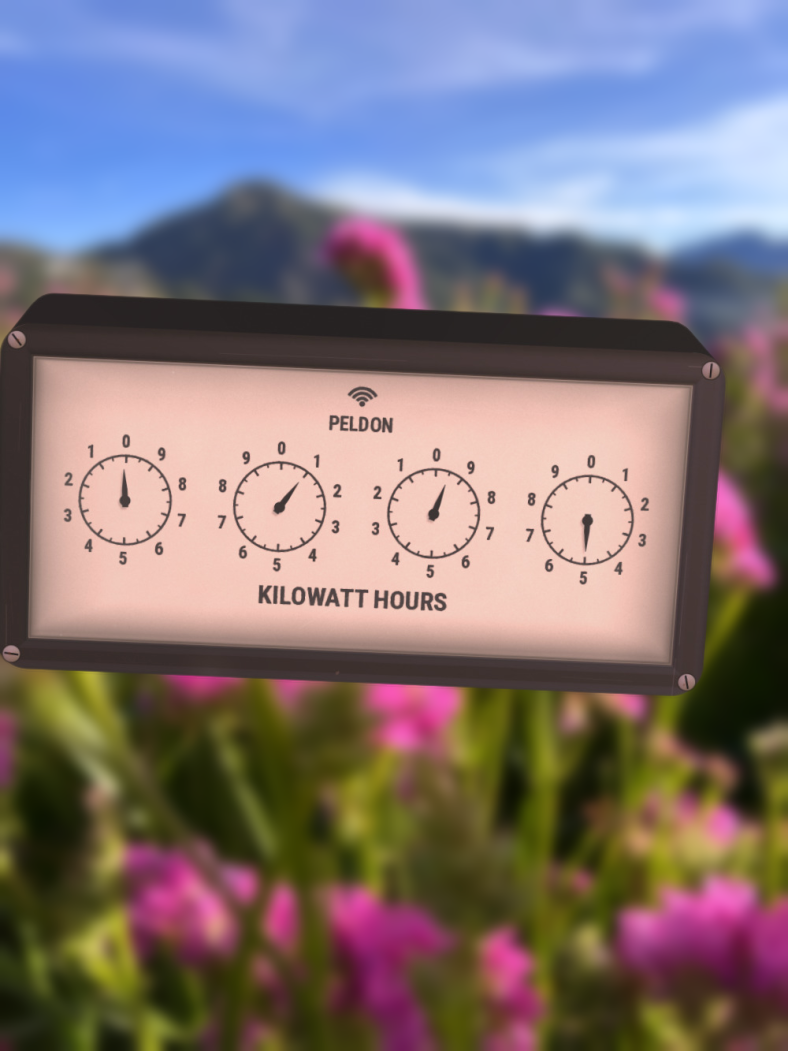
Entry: 95 kWh
